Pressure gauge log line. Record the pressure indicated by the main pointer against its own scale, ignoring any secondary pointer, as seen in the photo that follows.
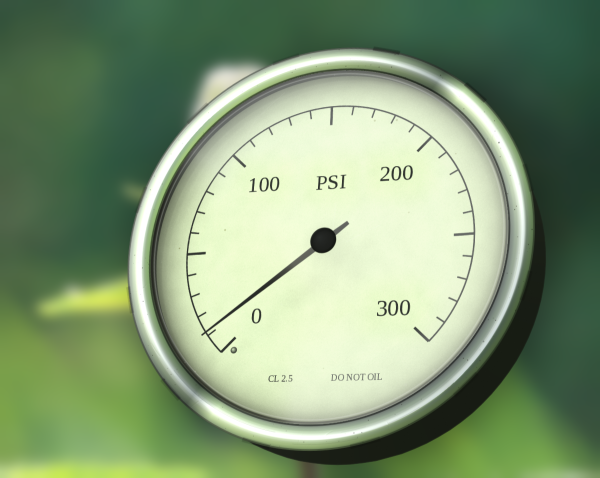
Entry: 10 psi
